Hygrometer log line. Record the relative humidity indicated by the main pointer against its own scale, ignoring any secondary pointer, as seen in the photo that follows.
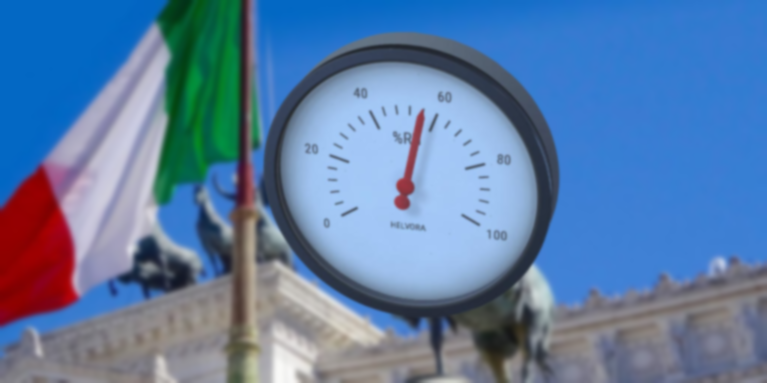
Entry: 56 %
